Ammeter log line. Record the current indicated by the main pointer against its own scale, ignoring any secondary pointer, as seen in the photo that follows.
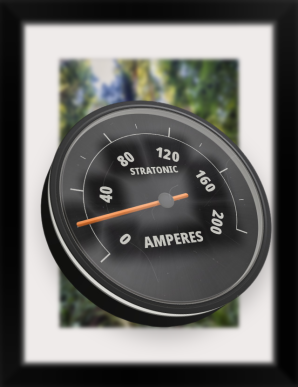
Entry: 20 A
